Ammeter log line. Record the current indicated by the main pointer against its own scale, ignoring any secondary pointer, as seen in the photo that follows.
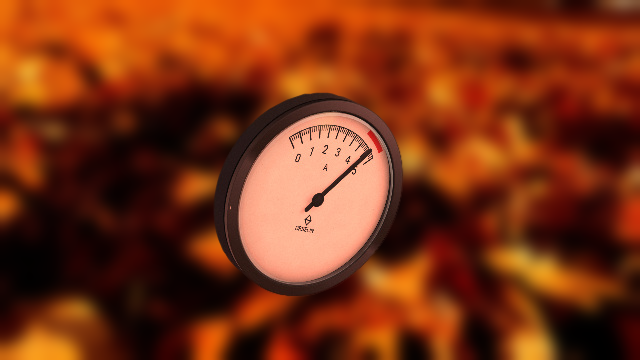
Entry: 4.5 A
